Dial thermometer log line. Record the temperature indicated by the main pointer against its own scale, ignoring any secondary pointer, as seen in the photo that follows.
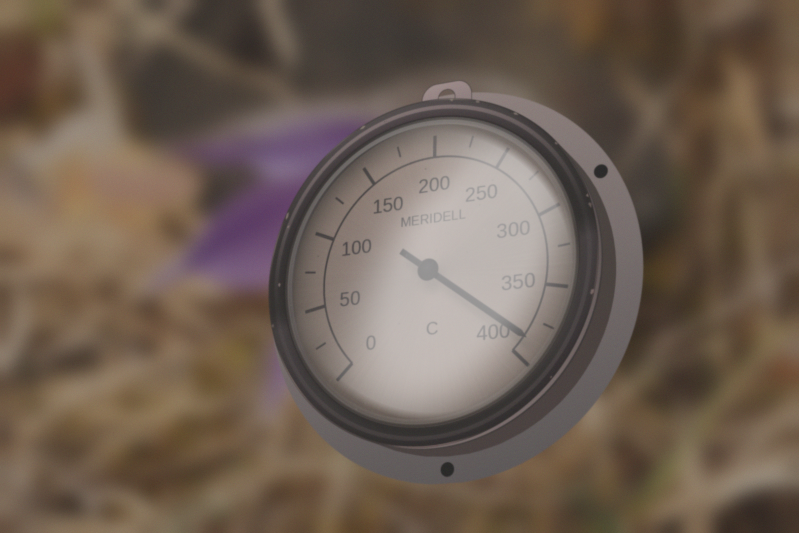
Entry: 387.5 °C
